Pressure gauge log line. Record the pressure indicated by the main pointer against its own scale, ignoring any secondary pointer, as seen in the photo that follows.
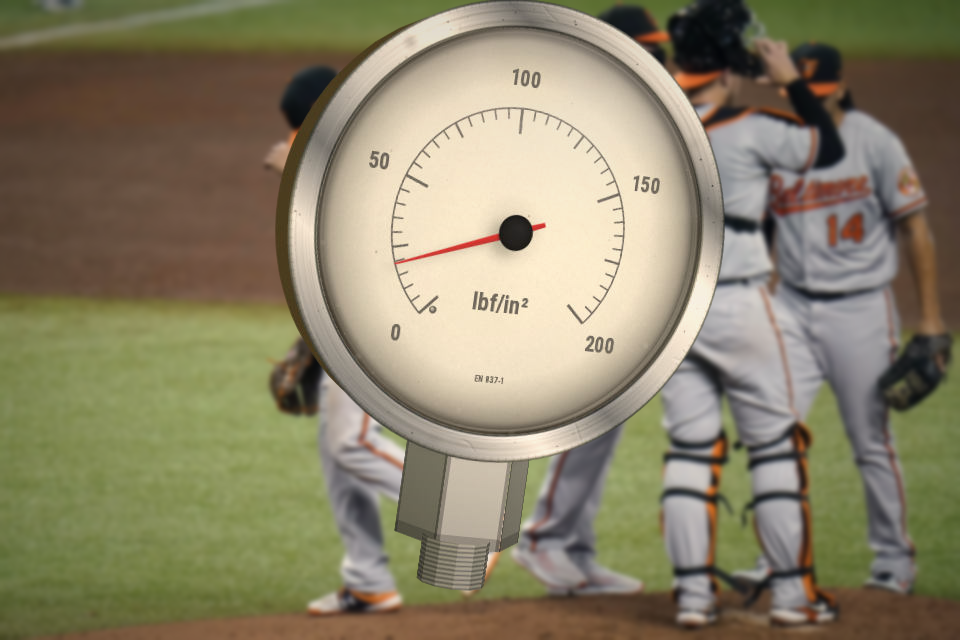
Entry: 20 psi
